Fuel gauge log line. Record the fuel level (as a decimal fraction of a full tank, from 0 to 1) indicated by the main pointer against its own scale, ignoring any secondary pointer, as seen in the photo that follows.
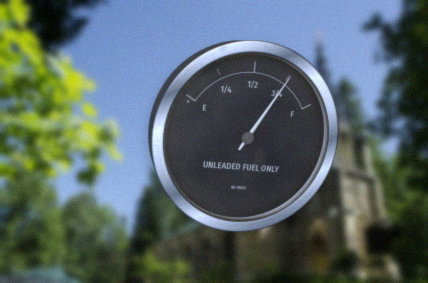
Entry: 0.75
